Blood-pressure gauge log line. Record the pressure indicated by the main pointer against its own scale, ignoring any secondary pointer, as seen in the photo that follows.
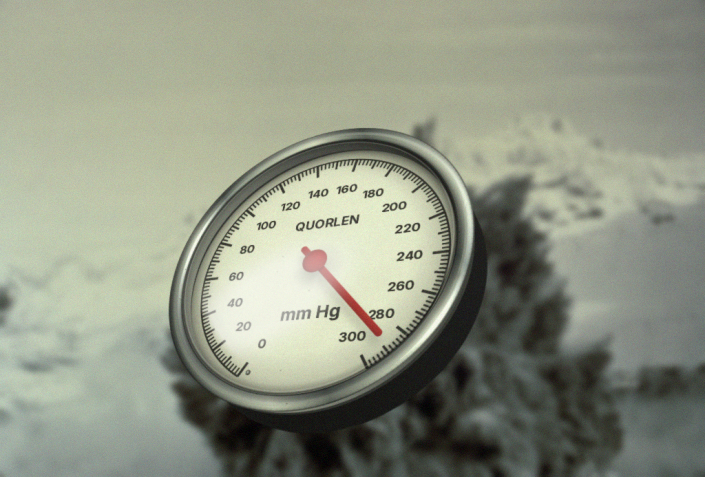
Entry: 288 mmHg
